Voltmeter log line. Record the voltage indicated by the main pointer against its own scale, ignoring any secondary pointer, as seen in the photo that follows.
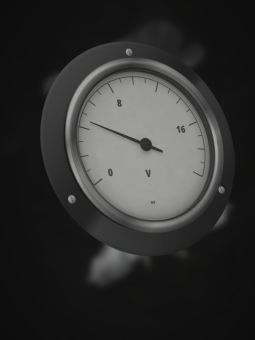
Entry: 4.5 V
